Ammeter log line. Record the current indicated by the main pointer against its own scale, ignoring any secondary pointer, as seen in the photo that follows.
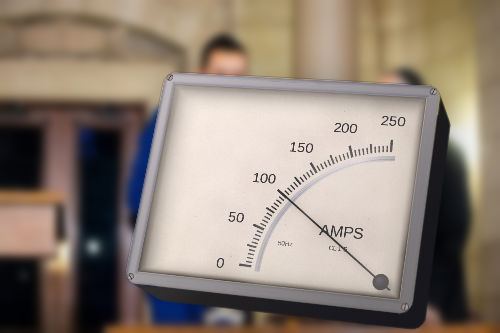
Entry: 100 A
